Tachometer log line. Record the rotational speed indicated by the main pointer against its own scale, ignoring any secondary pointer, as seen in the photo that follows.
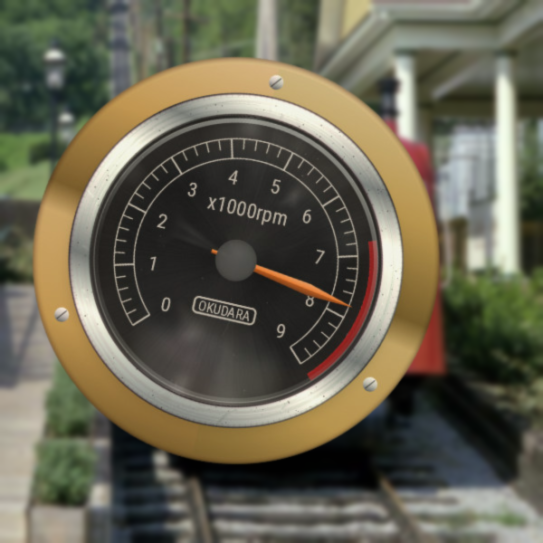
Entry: 7800 rpm
